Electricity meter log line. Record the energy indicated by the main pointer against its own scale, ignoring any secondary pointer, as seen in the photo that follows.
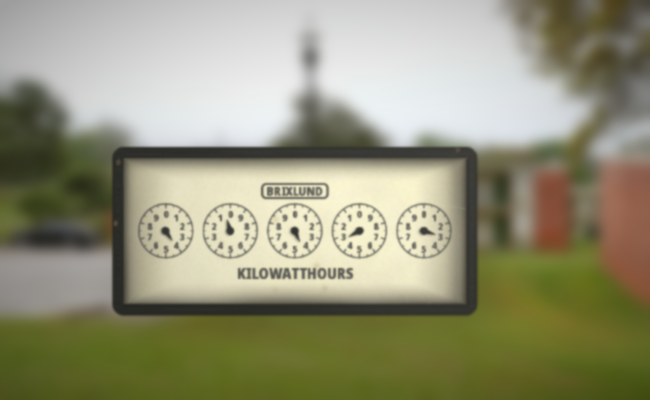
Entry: 40433 kWh
